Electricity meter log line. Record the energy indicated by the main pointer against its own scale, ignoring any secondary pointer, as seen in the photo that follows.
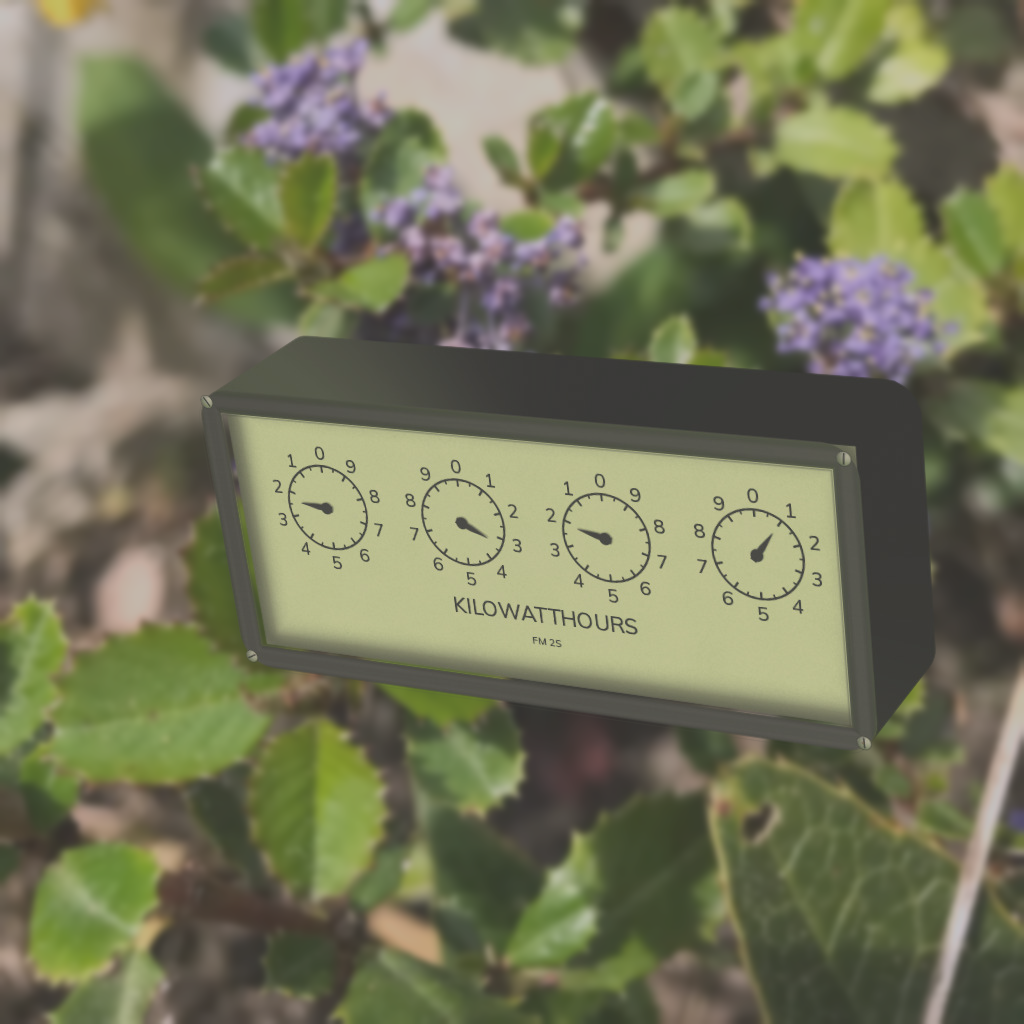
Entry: 2321 kWh
